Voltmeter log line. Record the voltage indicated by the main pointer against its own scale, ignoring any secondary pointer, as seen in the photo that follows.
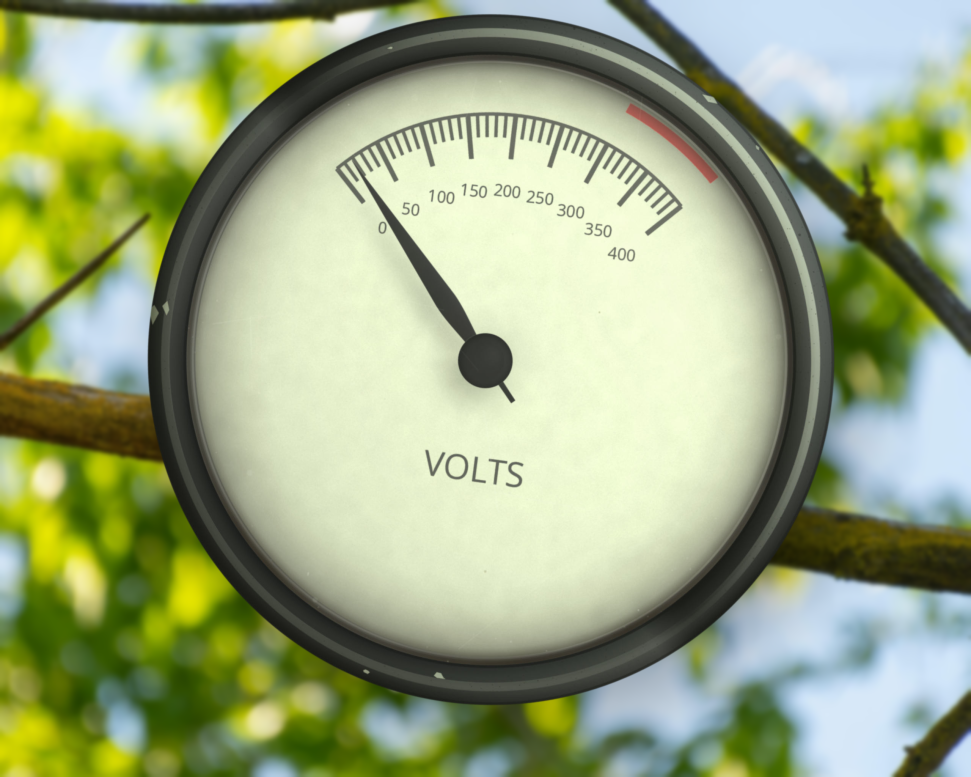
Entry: 20 V
